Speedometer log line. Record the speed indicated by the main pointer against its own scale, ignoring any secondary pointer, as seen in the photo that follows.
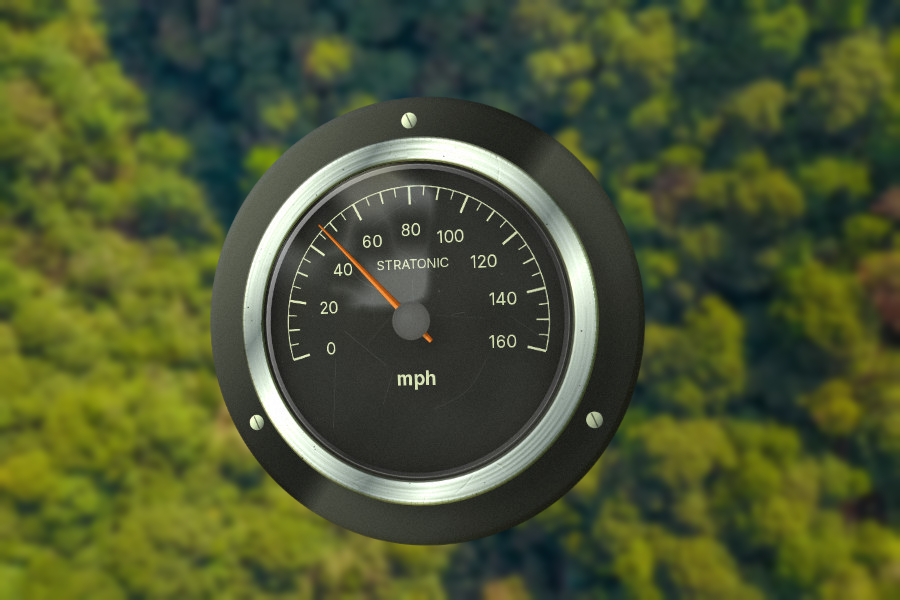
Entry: 47.5 mph
